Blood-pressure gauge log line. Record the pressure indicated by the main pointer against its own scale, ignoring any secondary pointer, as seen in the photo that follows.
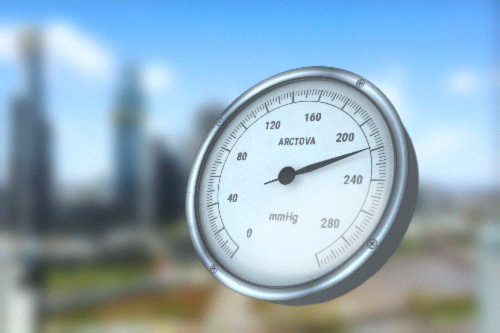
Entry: 220 mmHg
